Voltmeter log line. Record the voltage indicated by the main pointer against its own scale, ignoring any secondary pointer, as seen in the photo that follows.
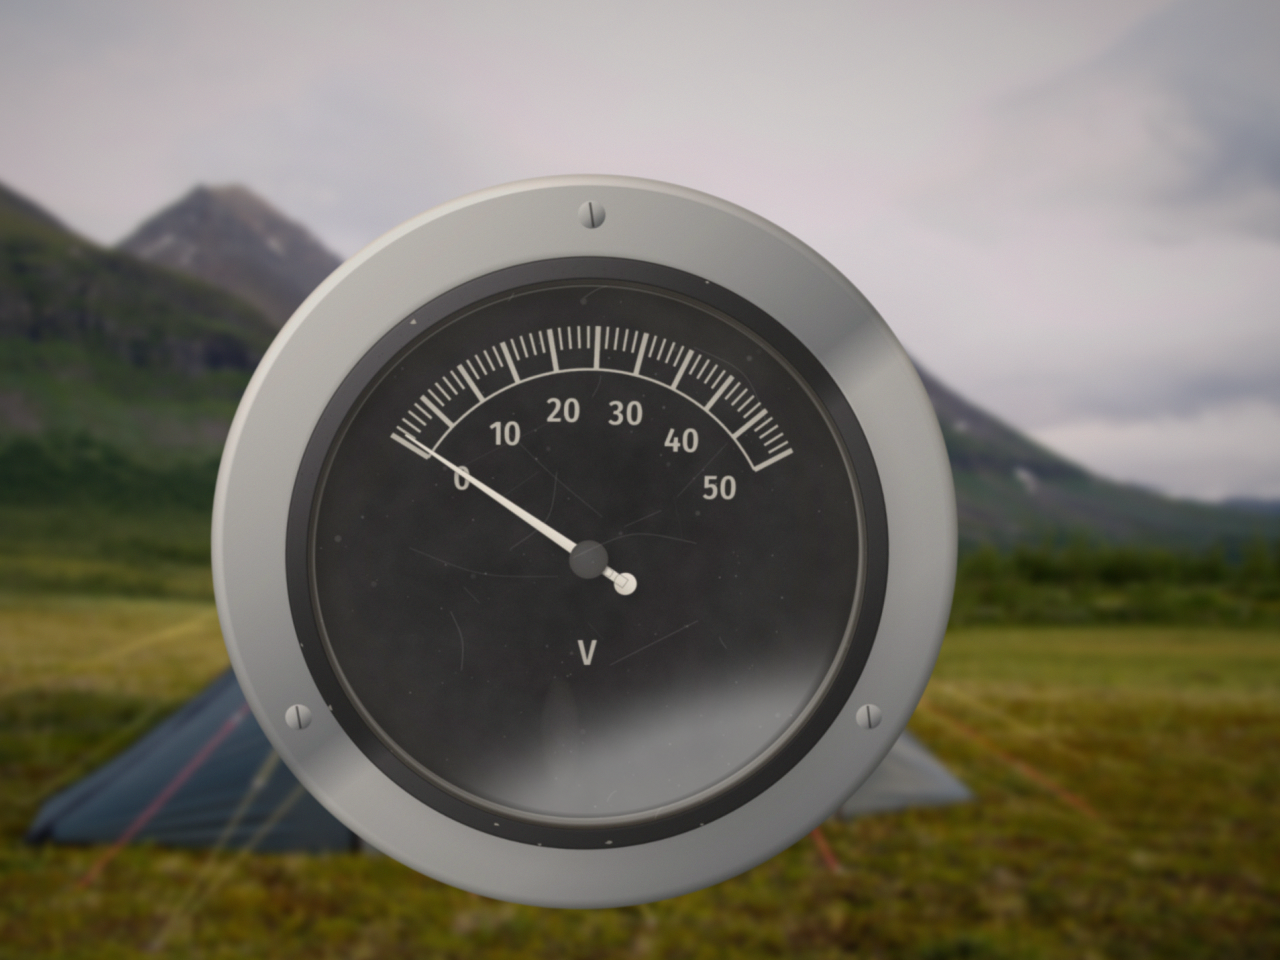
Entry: 1 V
